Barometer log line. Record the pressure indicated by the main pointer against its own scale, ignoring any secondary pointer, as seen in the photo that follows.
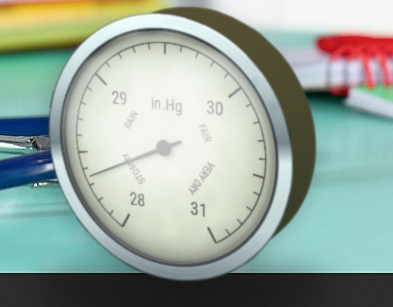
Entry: 28.35 inHg
